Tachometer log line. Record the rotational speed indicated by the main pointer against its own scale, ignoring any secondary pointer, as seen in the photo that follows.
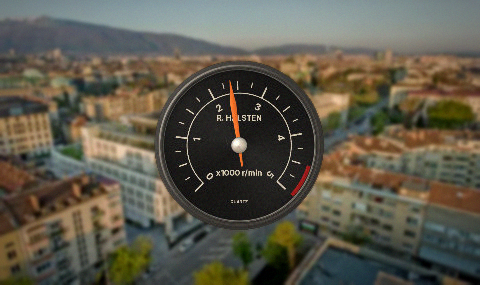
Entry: 2375 rpm
